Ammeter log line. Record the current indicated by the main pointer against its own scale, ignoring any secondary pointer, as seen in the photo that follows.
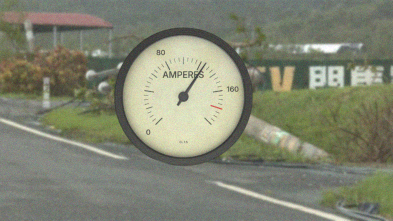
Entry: 125 A
